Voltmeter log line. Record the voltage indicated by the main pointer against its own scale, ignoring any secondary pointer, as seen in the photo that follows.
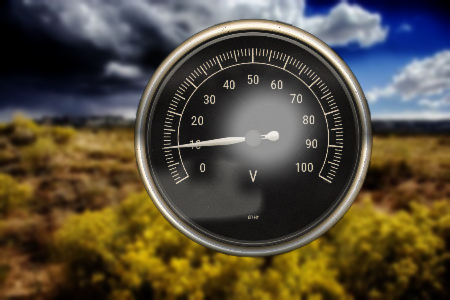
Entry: 10 V
